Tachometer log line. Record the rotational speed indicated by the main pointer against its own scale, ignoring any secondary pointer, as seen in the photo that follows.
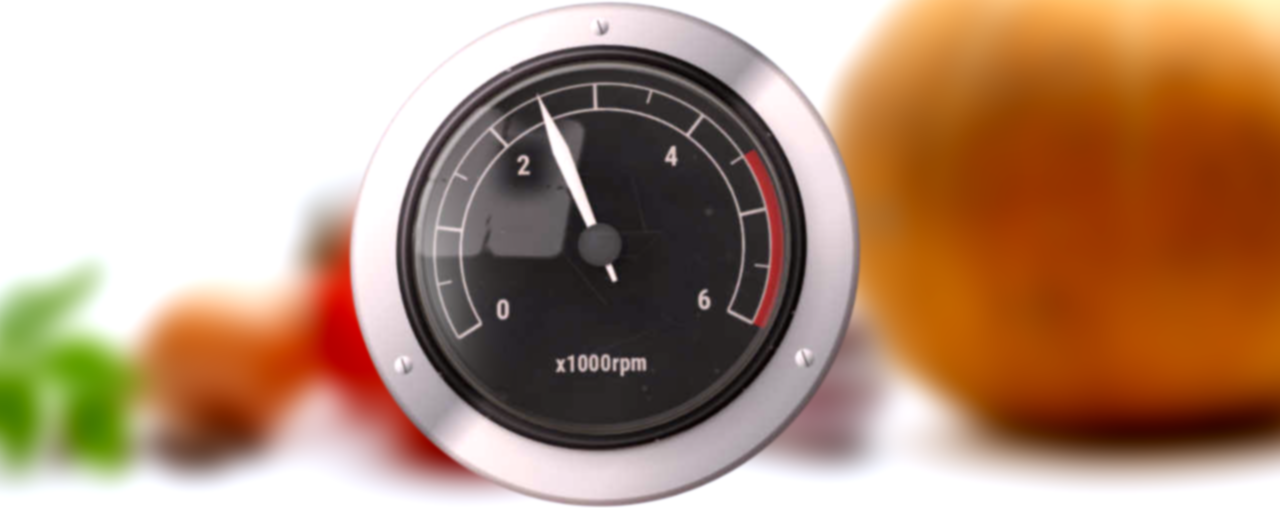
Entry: 2500 rpm
